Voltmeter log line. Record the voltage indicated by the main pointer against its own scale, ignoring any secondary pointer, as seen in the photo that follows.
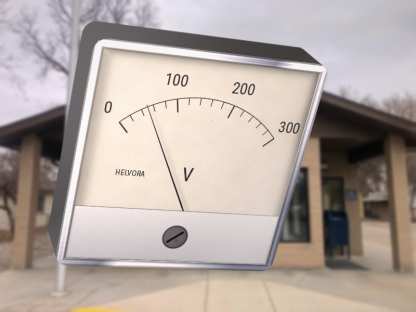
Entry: 50 V
